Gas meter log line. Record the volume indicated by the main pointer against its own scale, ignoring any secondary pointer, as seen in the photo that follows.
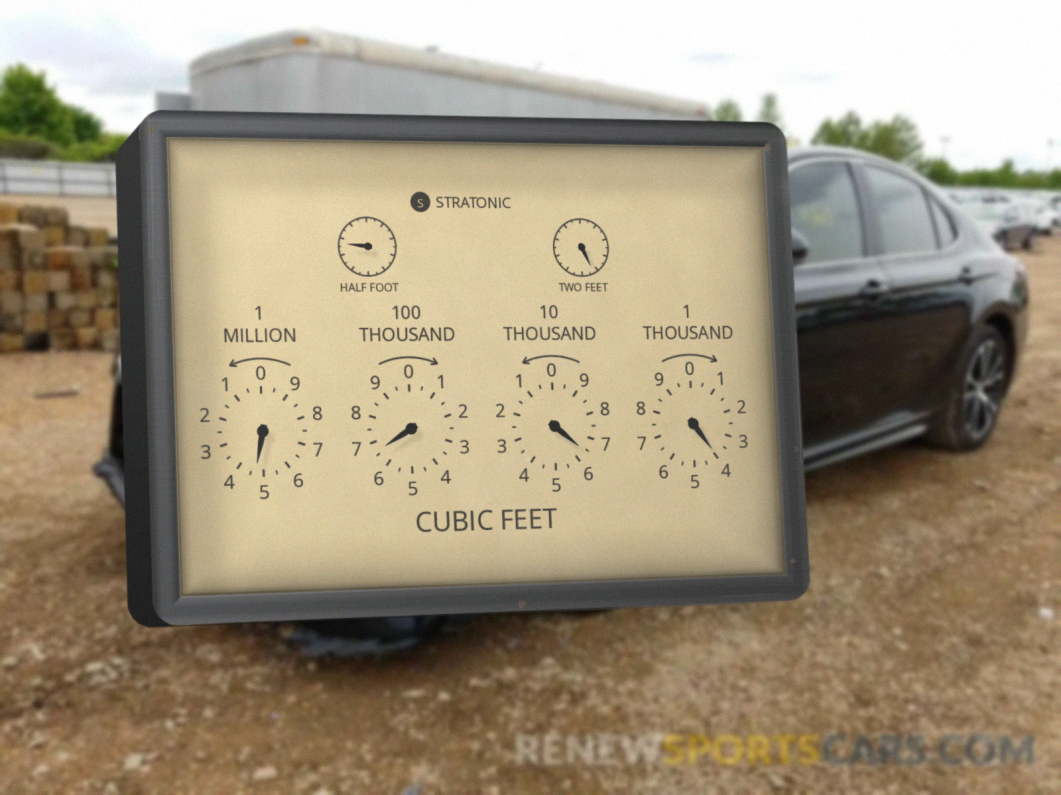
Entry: 466400 ft³
